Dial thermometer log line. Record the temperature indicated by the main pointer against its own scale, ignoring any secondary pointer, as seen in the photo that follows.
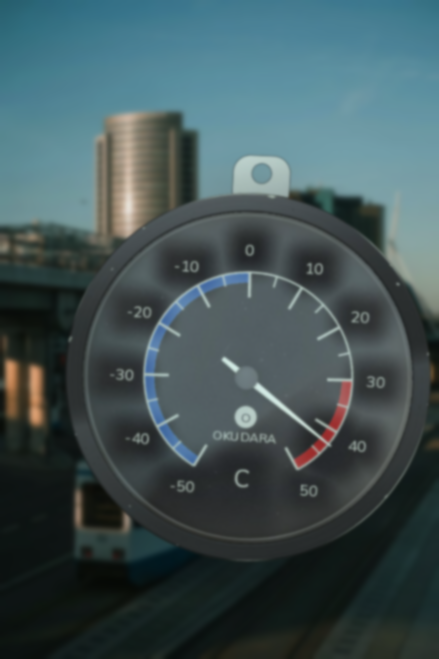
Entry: 42.5 °C
